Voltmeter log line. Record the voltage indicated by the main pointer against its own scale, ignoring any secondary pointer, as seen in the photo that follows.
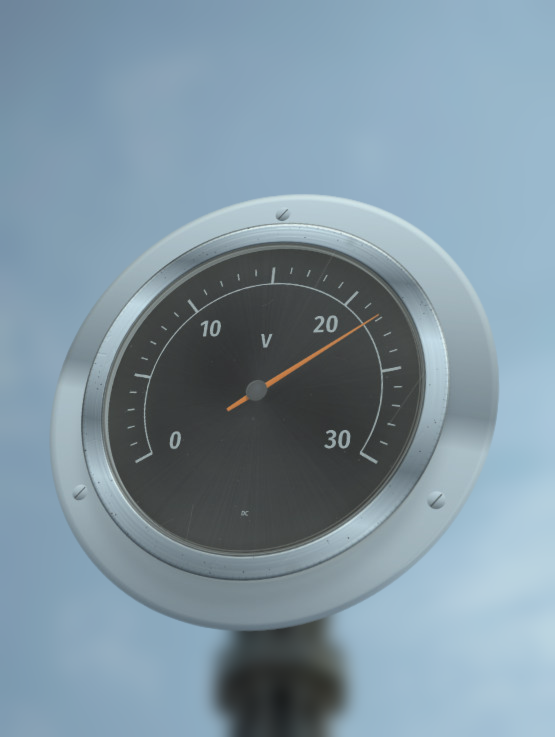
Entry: 22 V
